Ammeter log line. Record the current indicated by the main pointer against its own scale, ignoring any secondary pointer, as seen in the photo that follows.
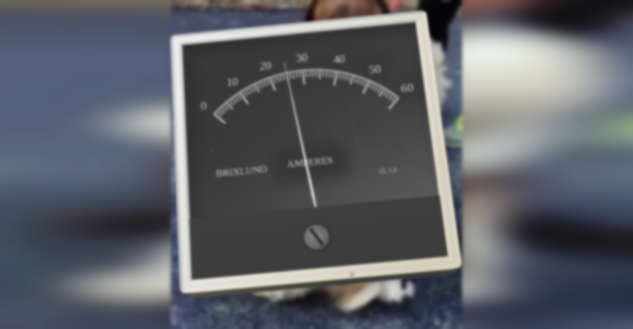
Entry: 25 A
